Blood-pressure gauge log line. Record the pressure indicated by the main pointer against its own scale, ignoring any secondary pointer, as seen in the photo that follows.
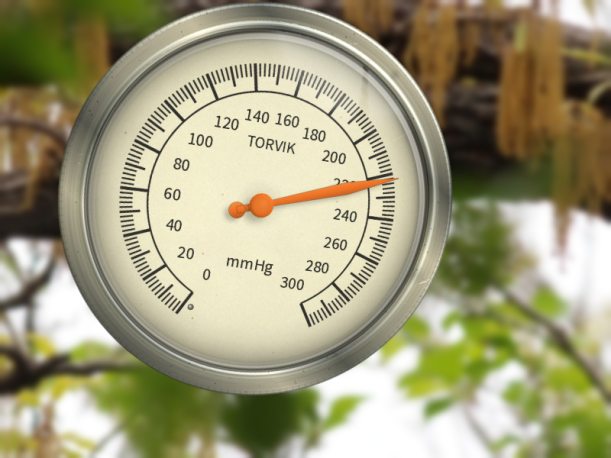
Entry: 222 mmHg
